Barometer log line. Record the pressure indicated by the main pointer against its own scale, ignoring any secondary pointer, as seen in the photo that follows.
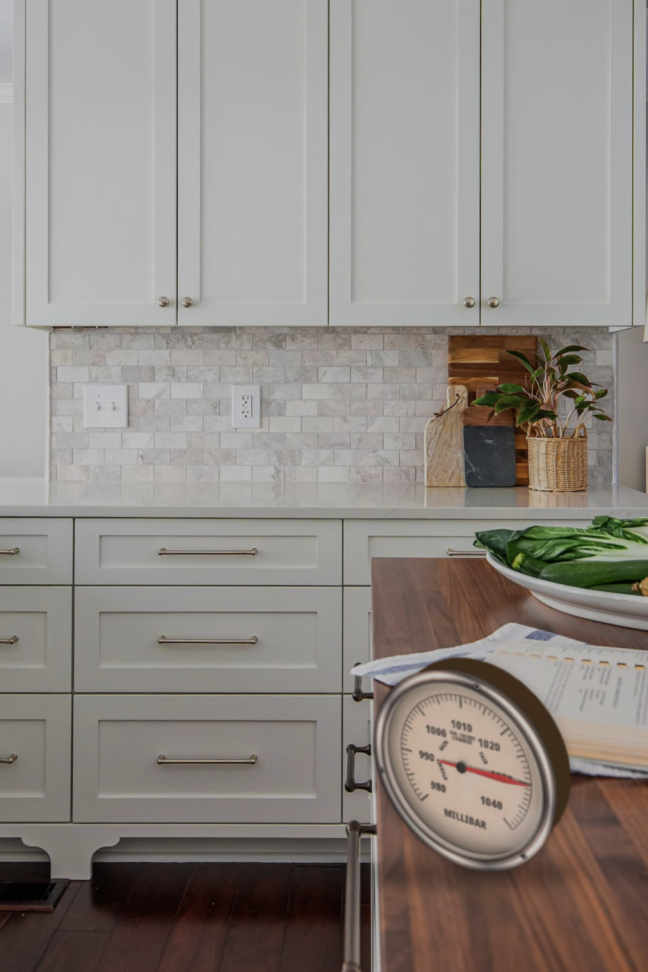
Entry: 1030 mbar
